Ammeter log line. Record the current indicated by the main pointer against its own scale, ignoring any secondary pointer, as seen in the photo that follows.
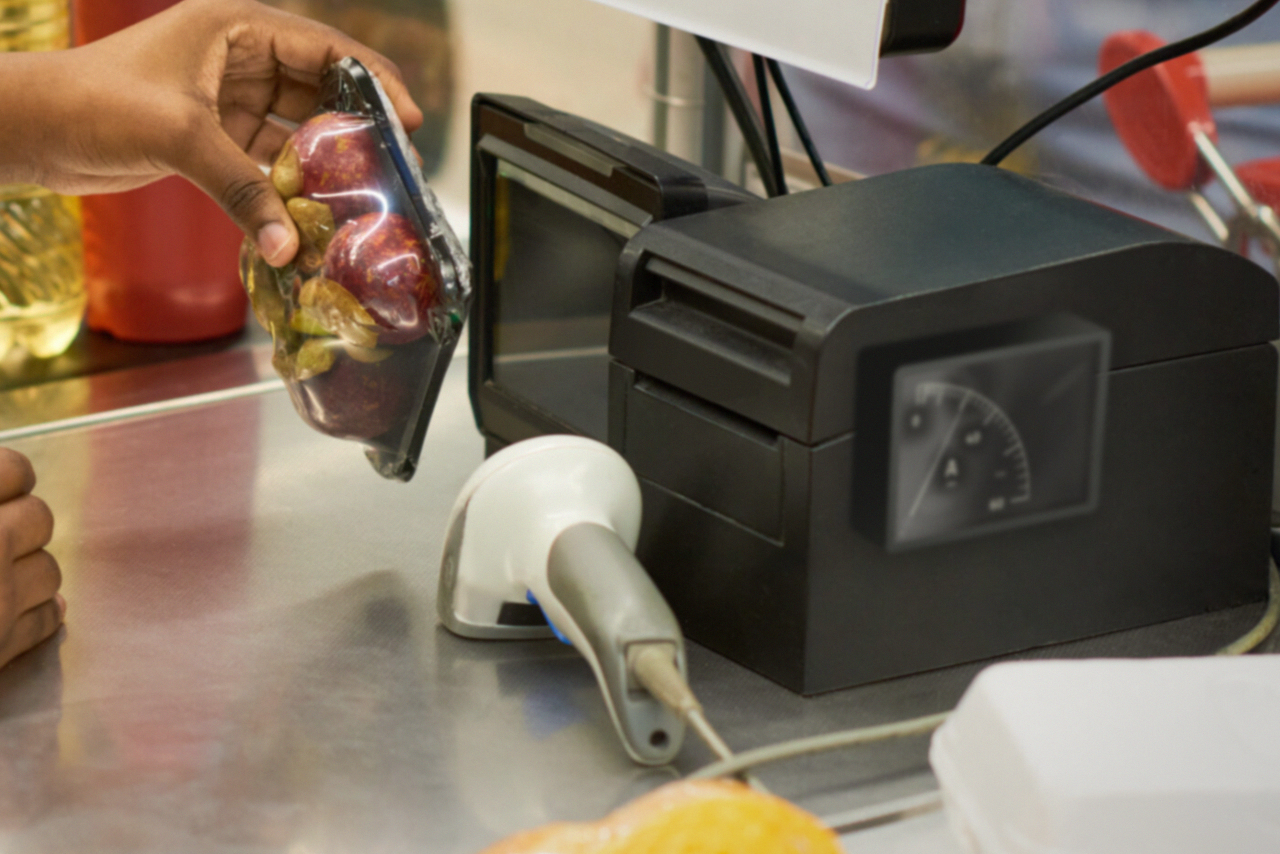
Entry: 30 A
